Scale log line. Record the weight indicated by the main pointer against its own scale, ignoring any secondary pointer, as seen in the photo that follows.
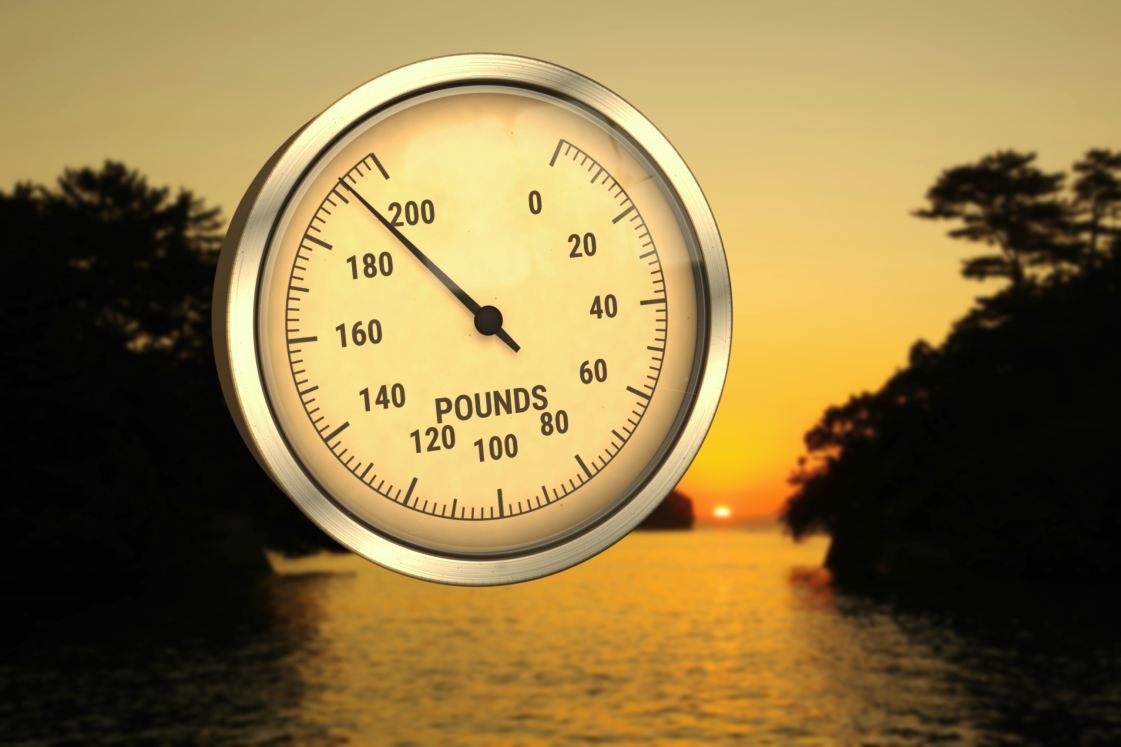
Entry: 192 lb
